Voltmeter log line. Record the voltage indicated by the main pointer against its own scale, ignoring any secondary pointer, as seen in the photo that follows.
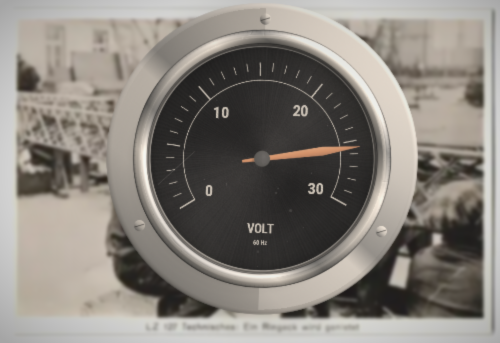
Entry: 25.5 V
